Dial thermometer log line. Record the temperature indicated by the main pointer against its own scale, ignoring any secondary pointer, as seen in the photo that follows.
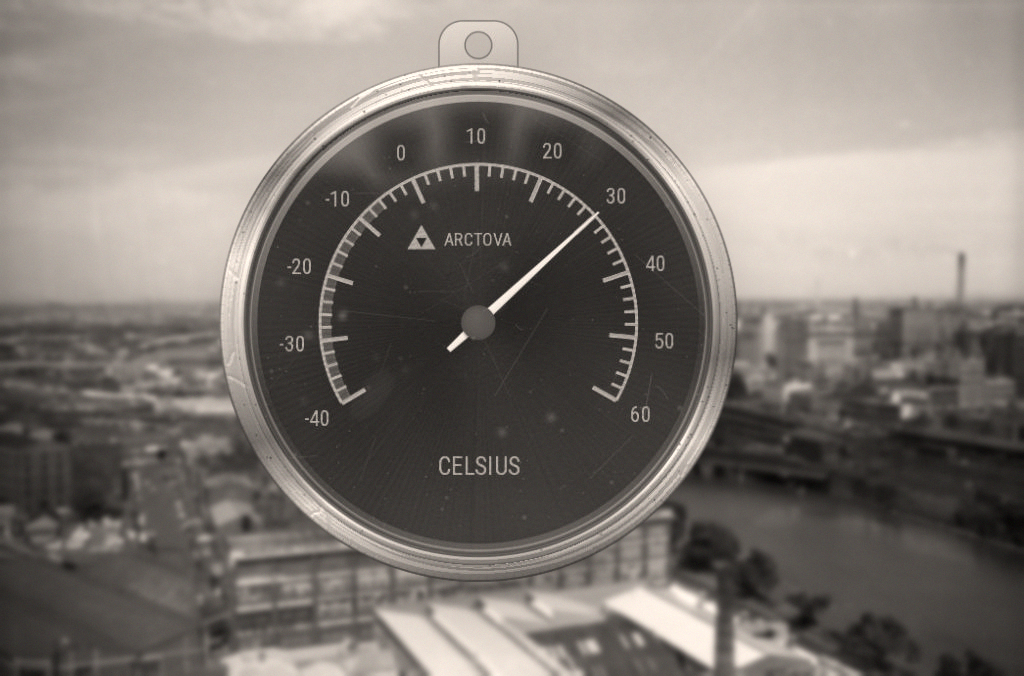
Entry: 30 °C
